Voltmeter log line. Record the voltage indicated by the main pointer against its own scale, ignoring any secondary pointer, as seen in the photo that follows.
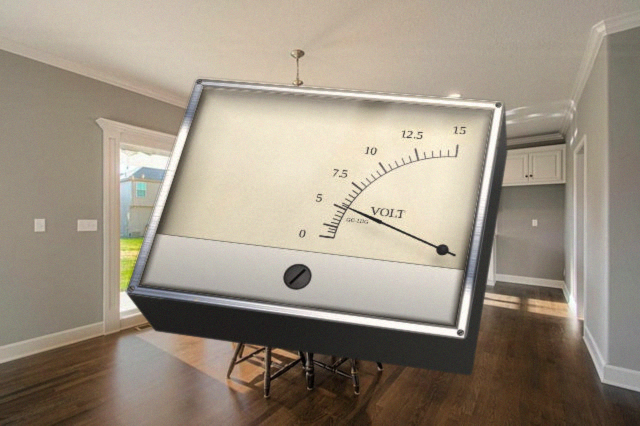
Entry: 5 V
